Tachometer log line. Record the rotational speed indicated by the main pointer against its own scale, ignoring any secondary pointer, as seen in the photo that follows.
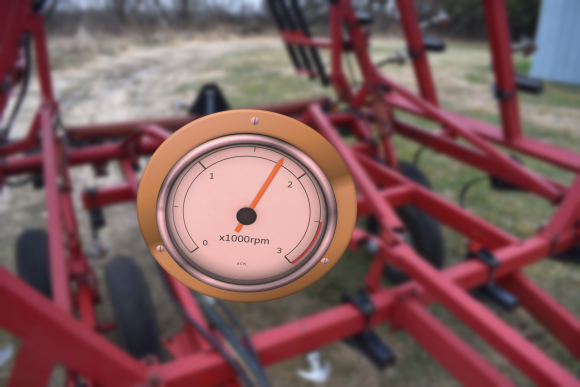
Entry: 1750 rpm
